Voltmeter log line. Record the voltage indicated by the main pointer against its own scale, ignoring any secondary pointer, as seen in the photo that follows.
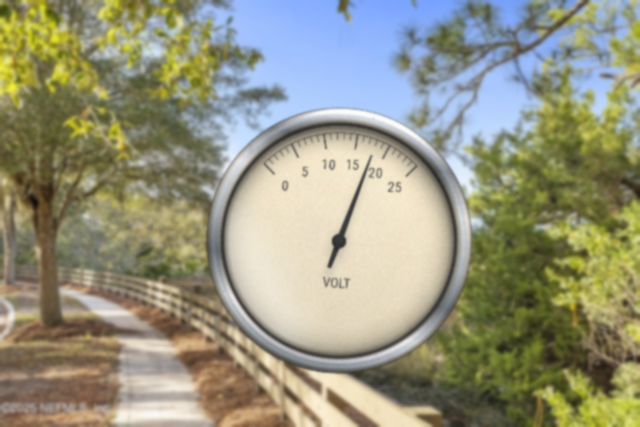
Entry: 18 V
